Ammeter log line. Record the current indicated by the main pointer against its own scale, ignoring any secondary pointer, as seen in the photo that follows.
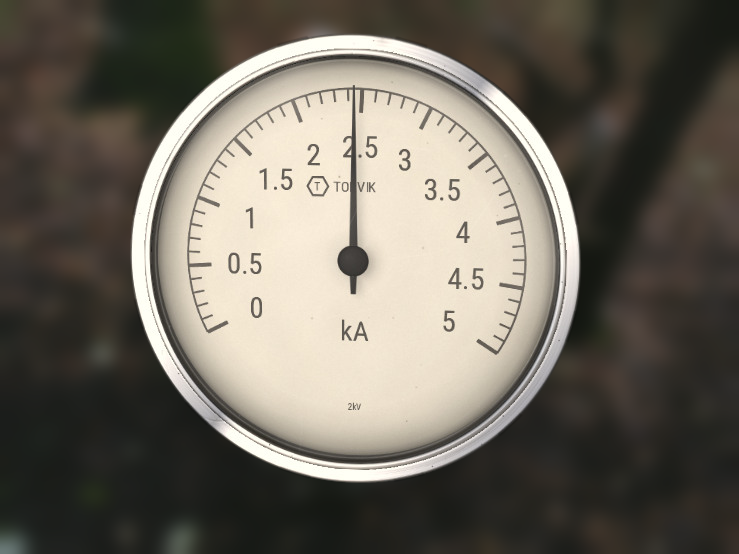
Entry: 2.45 kA
